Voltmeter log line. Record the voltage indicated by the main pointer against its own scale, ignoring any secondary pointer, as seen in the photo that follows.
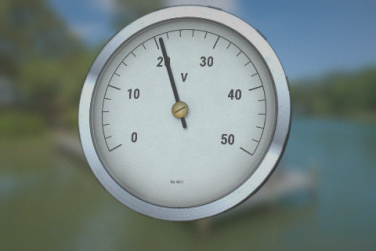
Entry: 21 V
